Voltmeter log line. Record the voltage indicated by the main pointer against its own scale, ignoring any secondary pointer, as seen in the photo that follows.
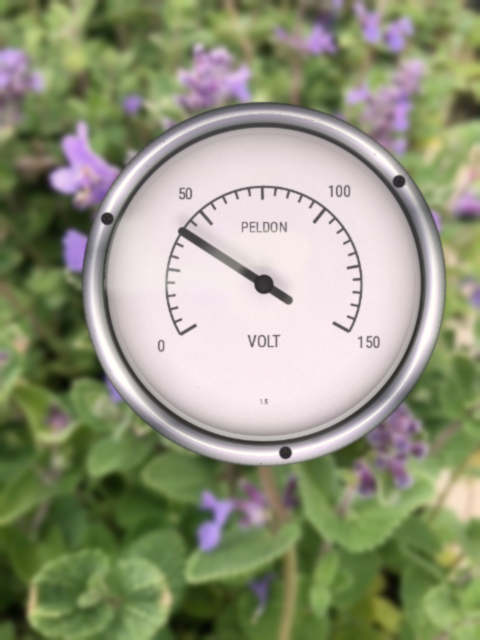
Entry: 40 V
